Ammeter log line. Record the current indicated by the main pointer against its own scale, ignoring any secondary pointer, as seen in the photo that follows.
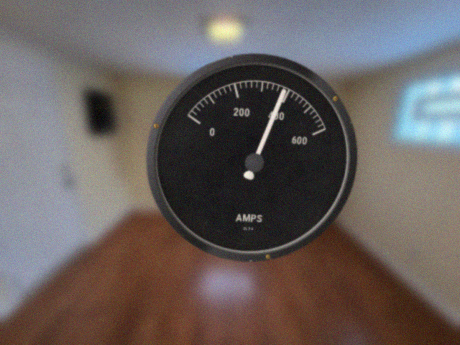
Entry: 380 A
